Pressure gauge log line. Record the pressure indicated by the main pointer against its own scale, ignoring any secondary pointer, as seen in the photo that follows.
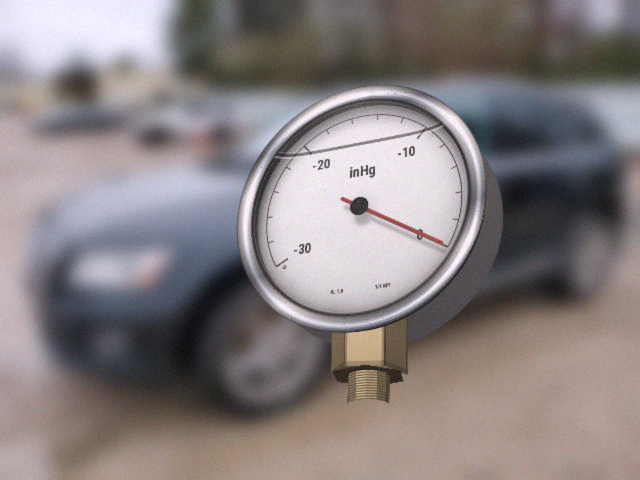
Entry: 0 inHg
